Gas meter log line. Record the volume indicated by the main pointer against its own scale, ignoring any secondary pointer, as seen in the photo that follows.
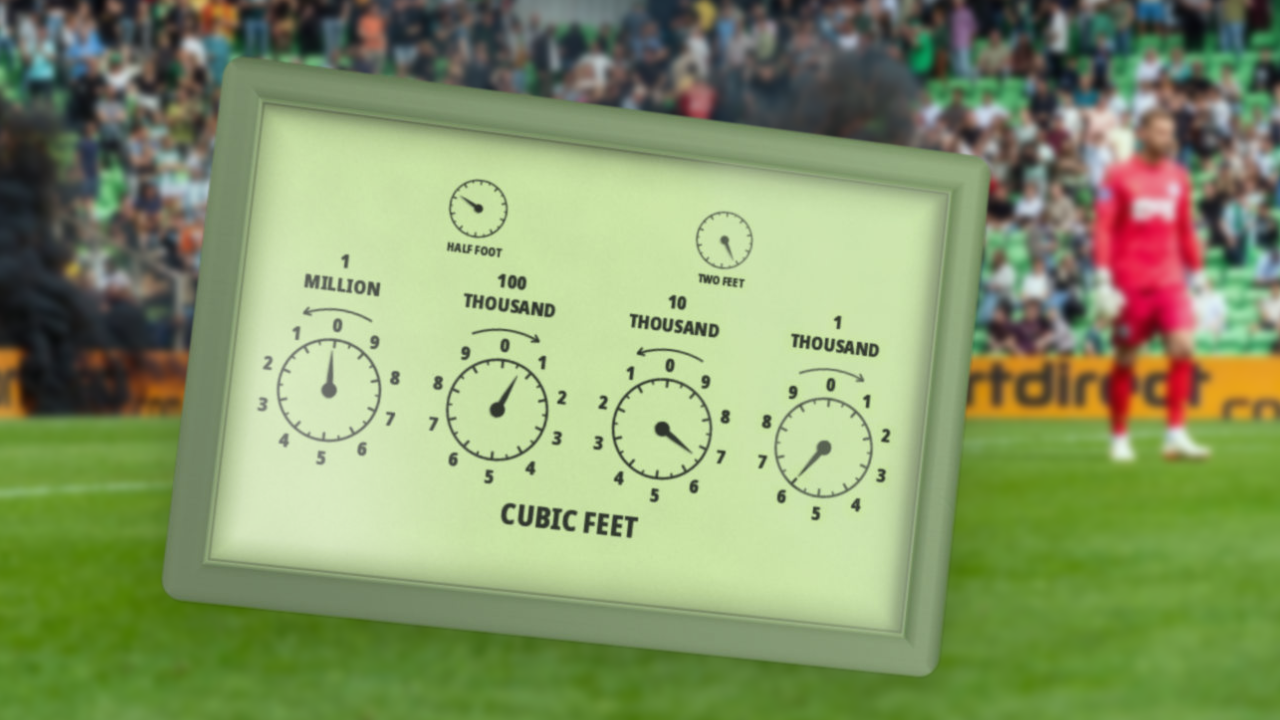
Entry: 6600 ft³
